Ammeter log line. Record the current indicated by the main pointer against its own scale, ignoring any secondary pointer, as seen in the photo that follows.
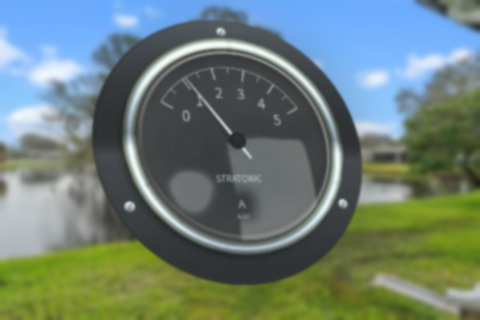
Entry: 1 A
